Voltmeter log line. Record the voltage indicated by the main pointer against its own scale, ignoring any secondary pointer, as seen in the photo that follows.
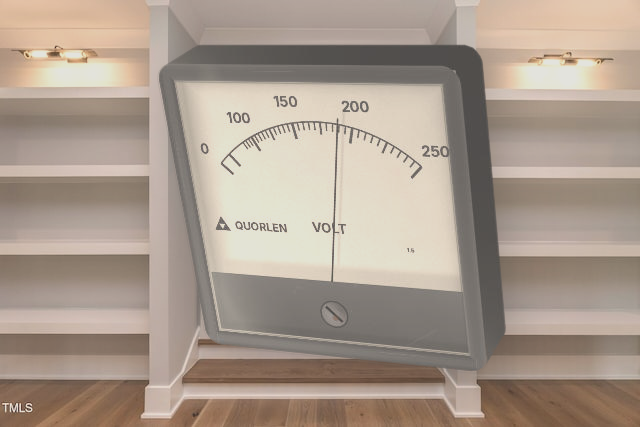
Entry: 190 V
